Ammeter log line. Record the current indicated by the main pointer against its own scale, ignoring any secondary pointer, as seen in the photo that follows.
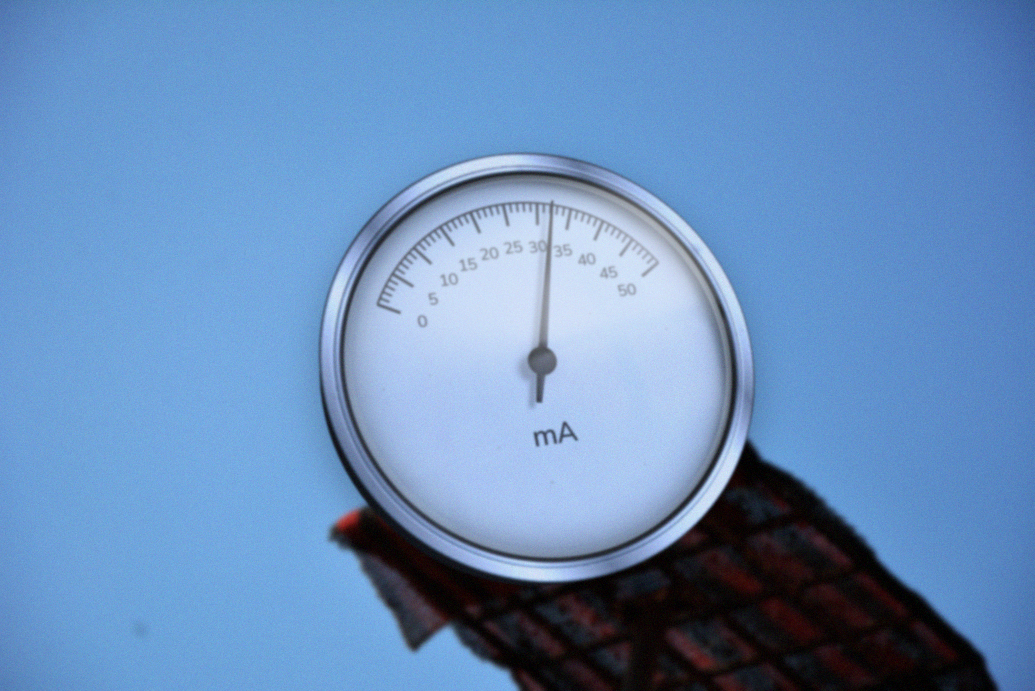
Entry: 32 mA
